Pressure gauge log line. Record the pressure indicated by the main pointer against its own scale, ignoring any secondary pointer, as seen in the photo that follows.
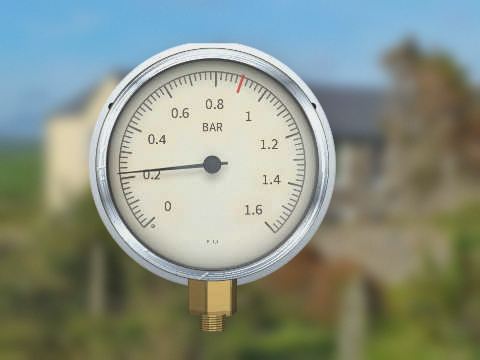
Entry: 0.22 bar
